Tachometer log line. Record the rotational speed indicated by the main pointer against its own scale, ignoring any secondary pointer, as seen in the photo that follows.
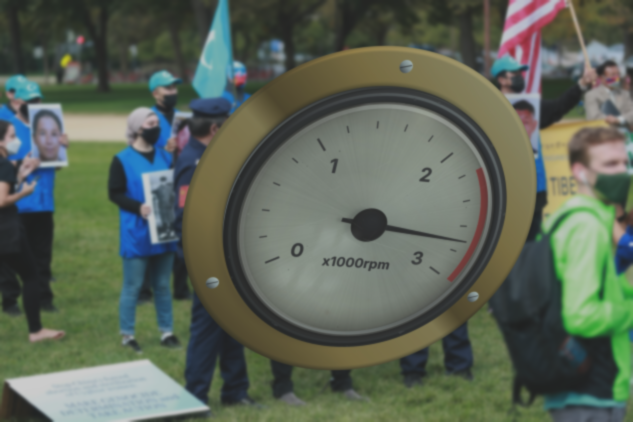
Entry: 2700 rpm
